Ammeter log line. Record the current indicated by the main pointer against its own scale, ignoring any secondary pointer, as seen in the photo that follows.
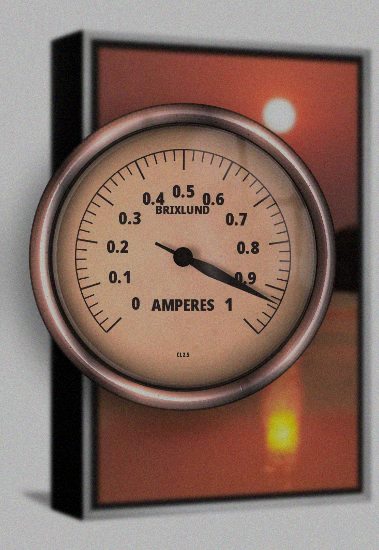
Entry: 0.93 A
